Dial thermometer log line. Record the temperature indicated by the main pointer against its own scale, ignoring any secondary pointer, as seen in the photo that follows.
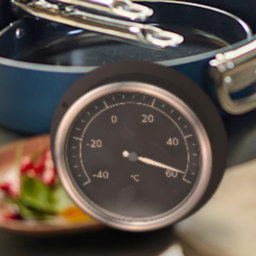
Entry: 56 °C
